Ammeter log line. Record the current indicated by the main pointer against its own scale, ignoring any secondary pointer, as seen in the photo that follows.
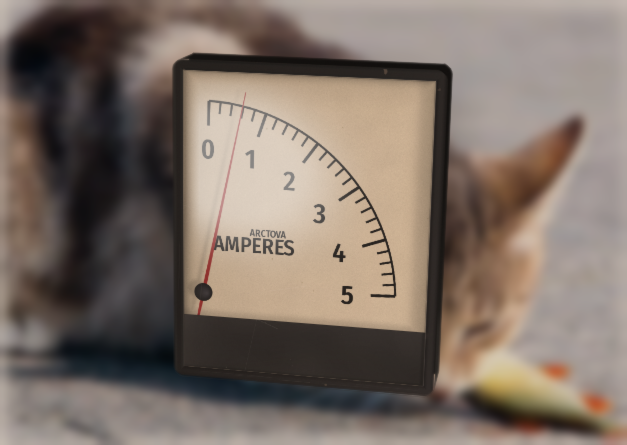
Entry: 0.6 A
